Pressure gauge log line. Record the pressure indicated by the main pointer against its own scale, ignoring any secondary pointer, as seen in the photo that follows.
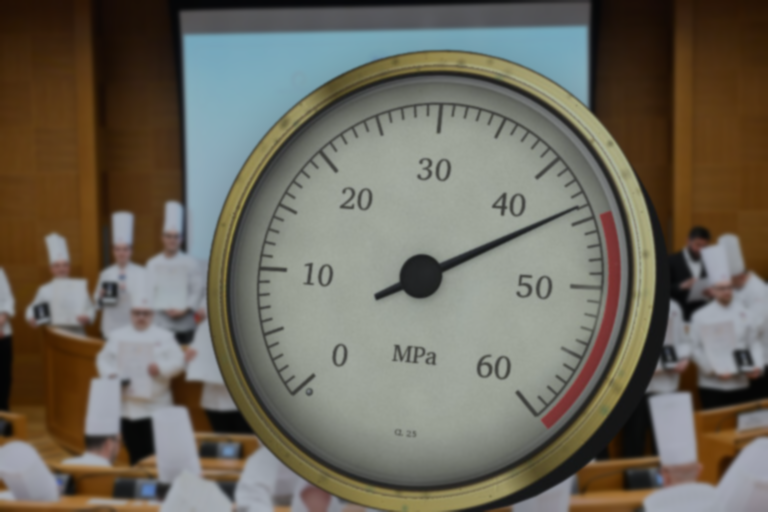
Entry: 44 MPa
